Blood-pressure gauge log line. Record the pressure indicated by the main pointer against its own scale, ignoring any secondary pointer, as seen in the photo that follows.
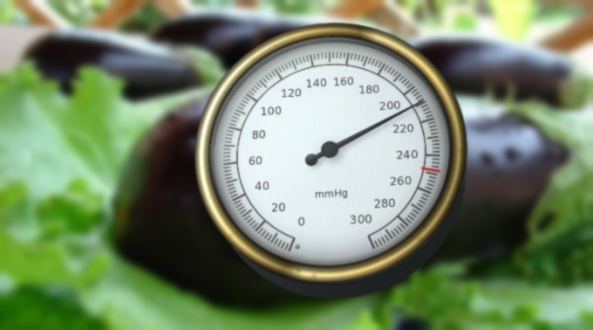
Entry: 210 mmHg
